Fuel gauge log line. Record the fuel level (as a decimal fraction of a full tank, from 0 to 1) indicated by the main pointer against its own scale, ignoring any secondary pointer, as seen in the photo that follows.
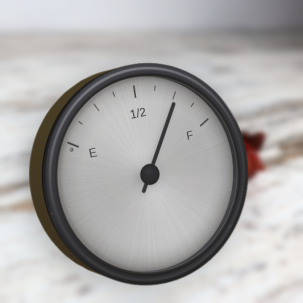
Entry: 0.75
